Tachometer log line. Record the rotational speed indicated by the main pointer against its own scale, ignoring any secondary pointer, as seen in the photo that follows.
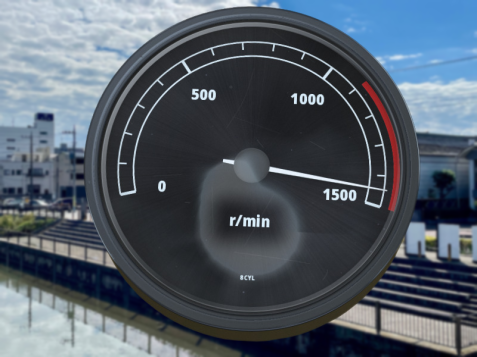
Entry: 1450 rpm
